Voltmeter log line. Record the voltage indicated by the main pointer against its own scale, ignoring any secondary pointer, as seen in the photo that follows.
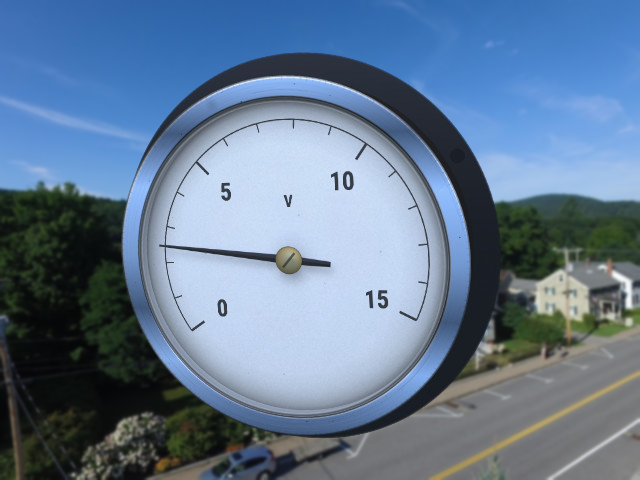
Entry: 2.5 V
